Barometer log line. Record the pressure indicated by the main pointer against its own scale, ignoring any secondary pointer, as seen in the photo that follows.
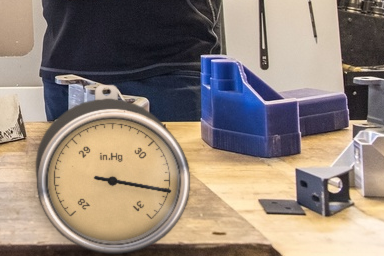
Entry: 30.6 inHg
